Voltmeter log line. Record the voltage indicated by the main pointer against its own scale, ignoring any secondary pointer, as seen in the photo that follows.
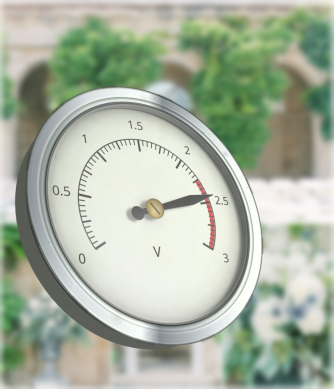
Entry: 2.45 V
